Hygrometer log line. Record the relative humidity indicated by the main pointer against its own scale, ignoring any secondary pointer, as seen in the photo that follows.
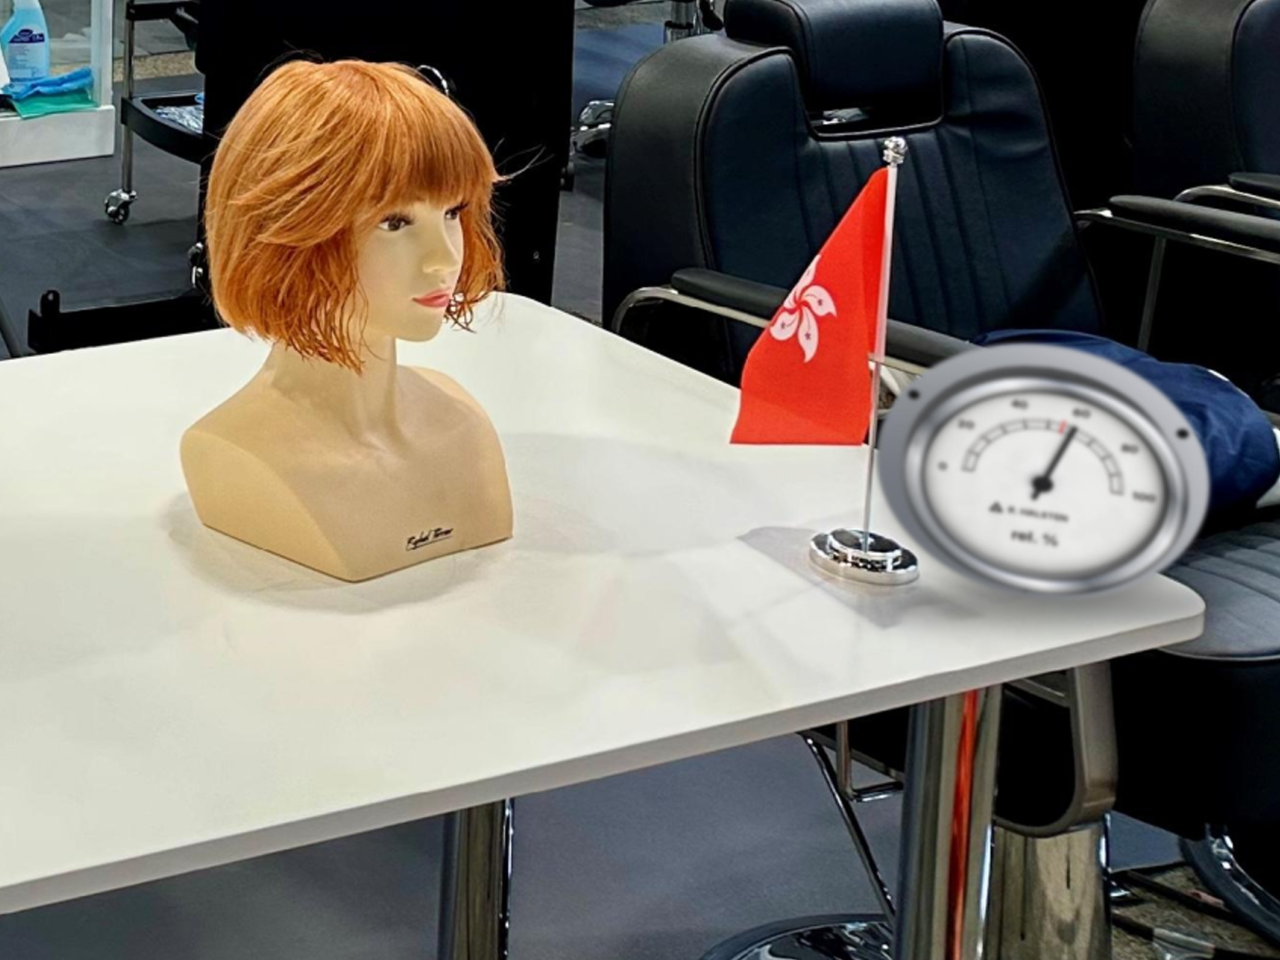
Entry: 60 %
